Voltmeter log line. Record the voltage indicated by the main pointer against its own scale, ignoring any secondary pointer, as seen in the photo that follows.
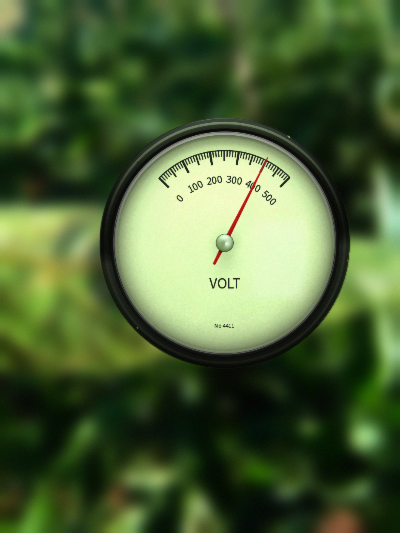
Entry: 400 V
